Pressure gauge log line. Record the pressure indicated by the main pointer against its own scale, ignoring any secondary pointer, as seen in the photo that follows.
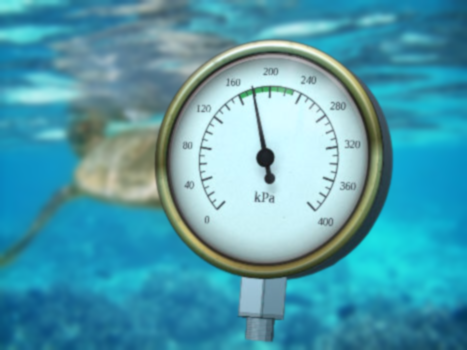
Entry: 180 kPa
